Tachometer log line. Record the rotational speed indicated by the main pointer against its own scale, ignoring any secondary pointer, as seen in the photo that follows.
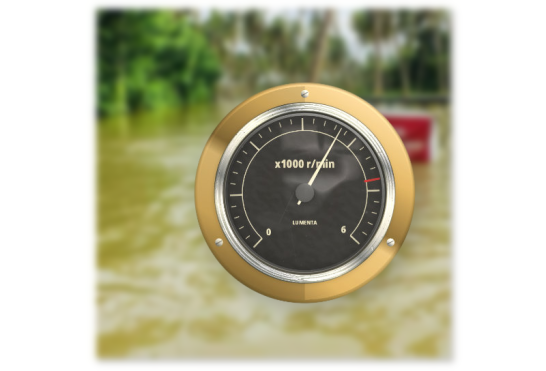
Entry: 3700 rpm
